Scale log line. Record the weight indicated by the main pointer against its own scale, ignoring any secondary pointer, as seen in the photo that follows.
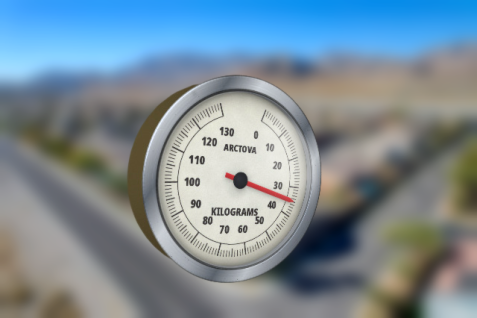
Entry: 35 kg
